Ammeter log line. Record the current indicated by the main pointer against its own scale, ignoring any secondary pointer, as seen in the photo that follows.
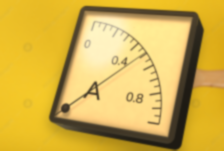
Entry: 0.5 A
